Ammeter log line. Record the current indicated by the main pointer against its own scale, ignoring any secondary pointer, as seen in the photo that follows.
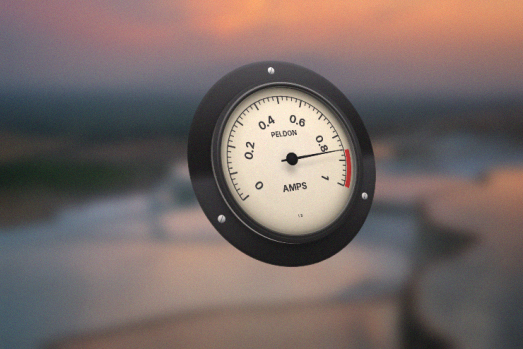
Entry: 0.86 A
